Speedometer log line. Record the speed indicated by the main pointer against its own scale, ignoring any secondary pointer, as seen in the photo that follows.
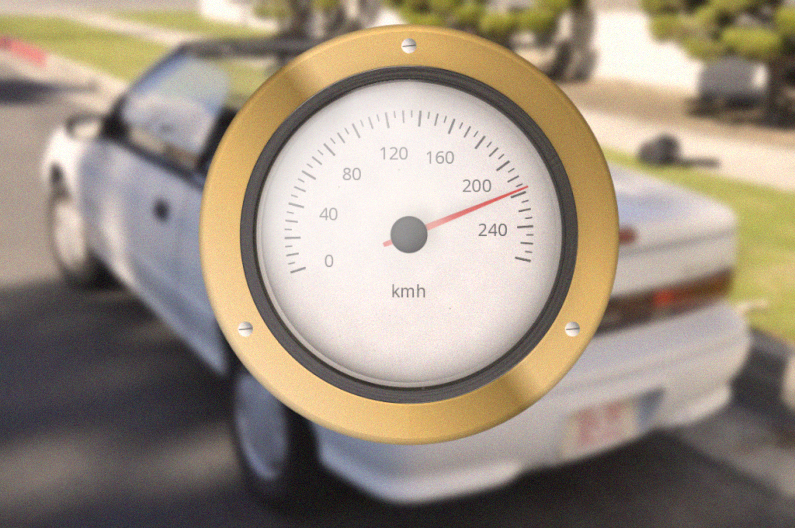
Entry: 217.5 km/h
